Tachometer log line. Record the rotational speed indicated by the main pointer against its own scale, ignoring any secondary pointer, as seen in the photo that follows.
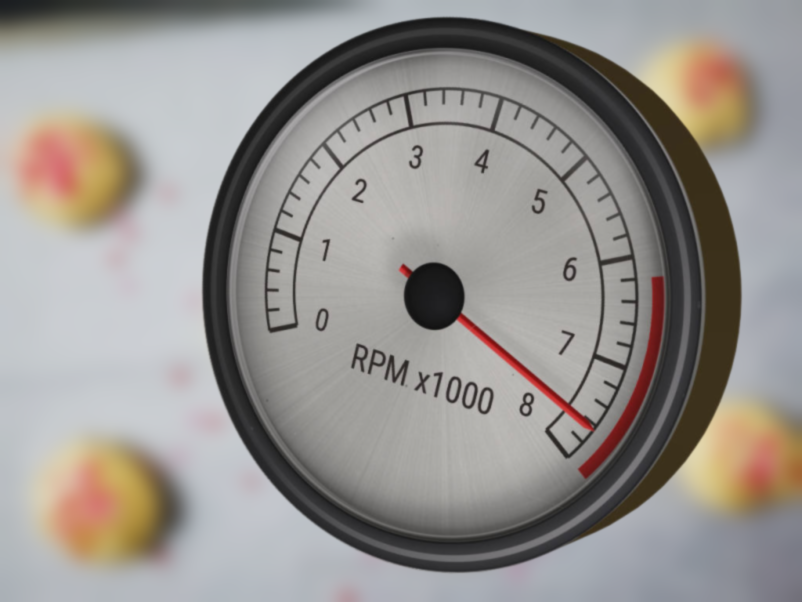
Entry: 7600 rpm
